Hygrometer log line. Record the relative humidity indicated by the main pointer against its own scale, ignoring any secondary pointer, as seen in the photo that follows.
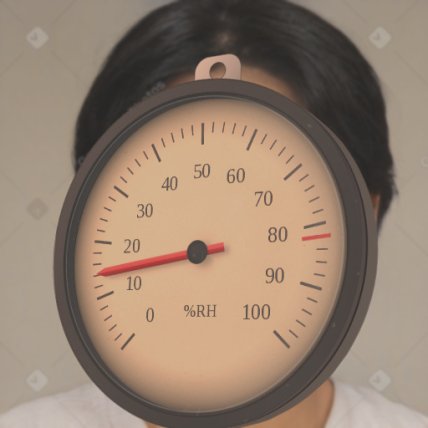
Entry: 14 %
